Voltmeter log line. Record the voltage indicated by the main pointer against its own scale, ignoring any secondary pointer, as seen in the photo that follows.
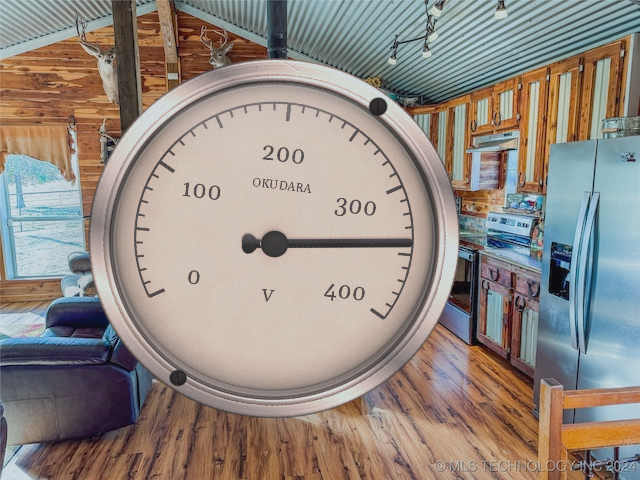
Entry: 340 V
